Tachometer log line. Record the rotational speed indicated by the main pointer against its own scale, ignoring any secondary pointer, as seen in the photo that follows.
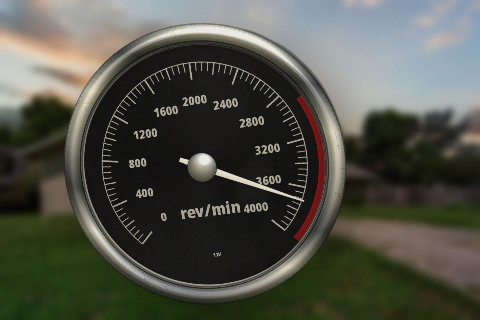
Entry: 3700 rpm
